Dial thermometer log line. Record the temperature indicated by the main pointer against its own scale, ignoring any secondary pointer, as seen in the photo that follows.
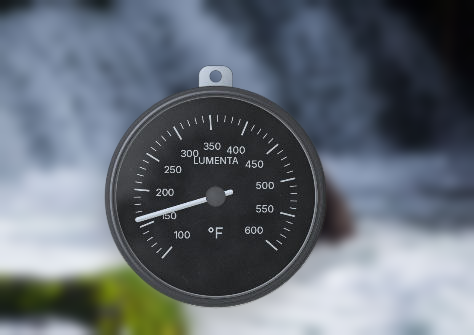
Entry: 160 °F
